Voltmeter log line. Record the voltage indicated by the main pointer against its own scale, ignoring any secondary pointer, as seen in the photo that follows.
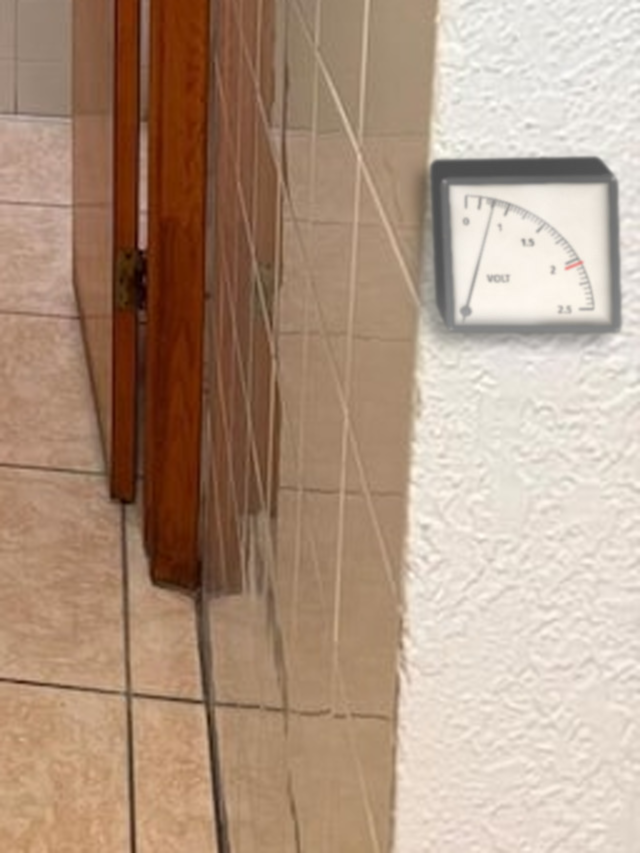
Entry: 0.75 V
